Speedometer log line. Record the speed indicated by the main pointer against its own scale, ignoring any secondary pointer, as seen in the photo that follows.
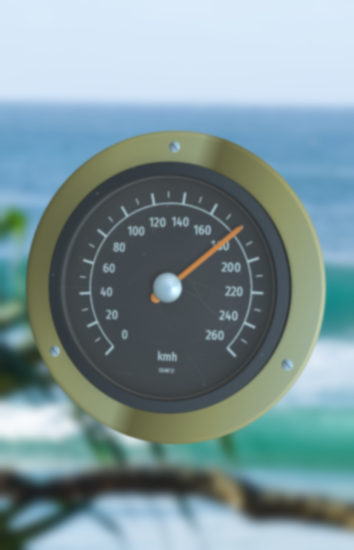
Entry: 180 km/h
